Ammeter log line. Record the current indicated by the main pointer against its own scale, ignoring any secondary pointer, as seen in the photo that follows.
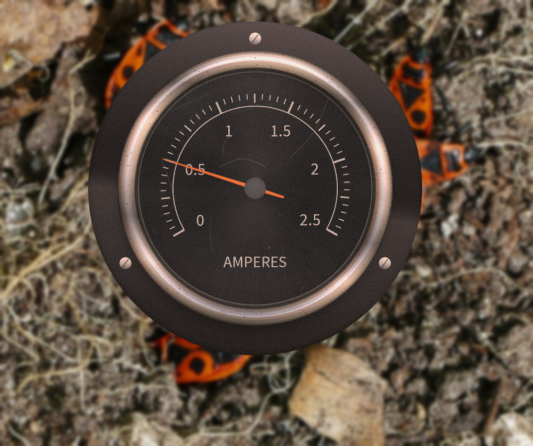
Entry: 0.5 A
